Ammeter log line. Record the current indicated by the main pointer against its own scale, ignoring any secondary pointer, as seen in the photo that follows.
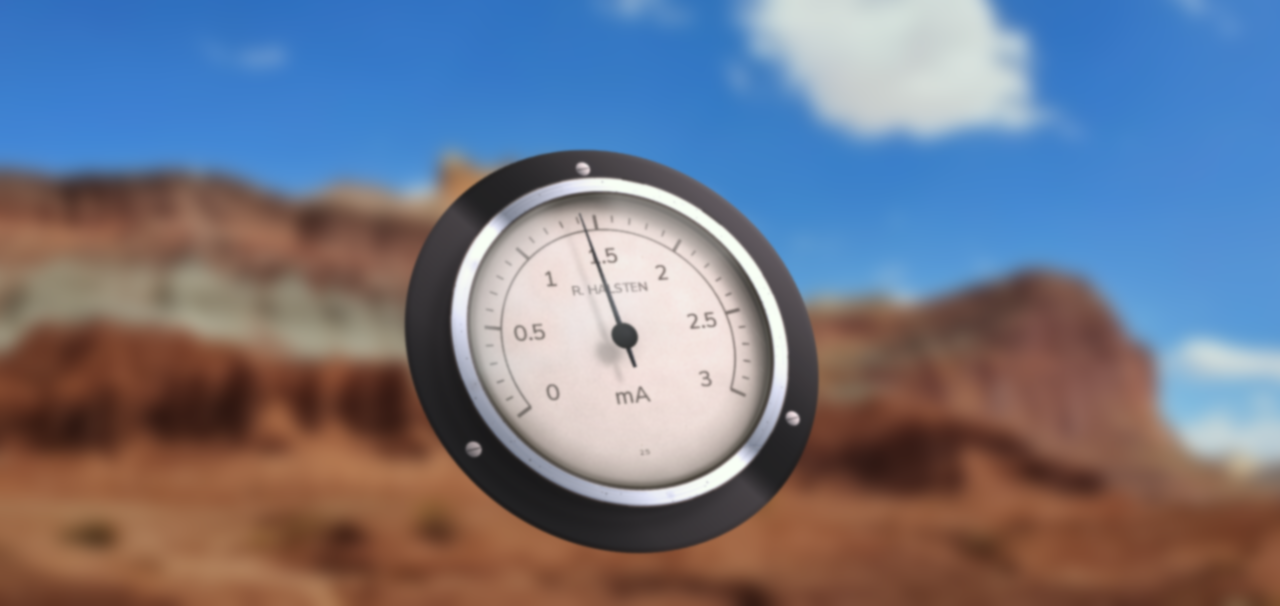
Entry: 1.4 mA
